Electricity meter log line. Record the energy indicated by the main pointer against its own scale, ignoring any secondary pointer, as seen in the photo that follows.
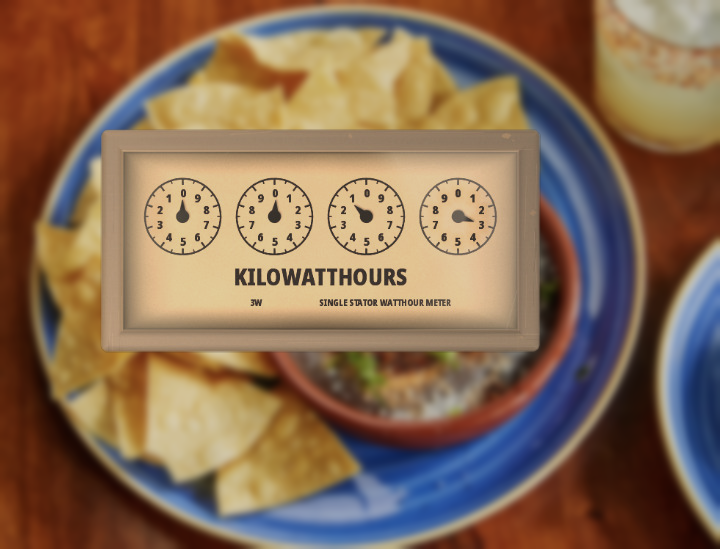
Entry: 13 kWh
